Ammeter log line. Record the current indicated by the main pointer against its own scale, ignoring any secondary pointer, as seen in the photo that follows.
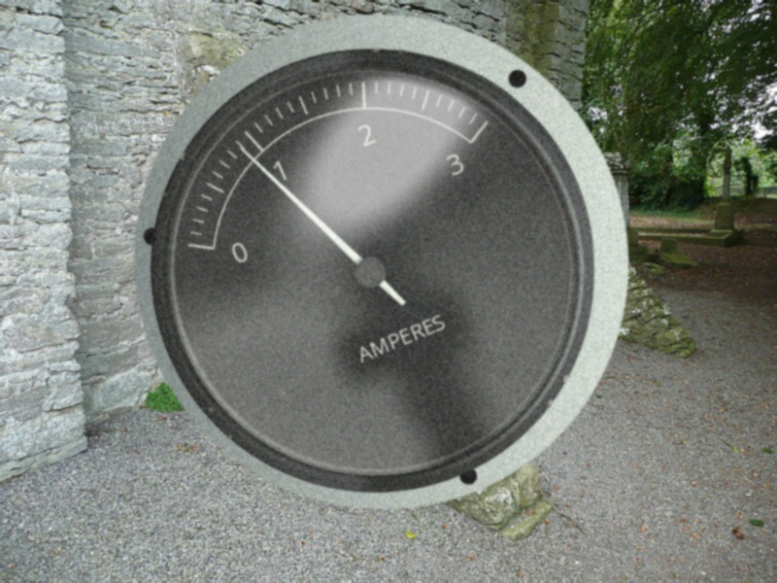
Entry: 0.9 A
